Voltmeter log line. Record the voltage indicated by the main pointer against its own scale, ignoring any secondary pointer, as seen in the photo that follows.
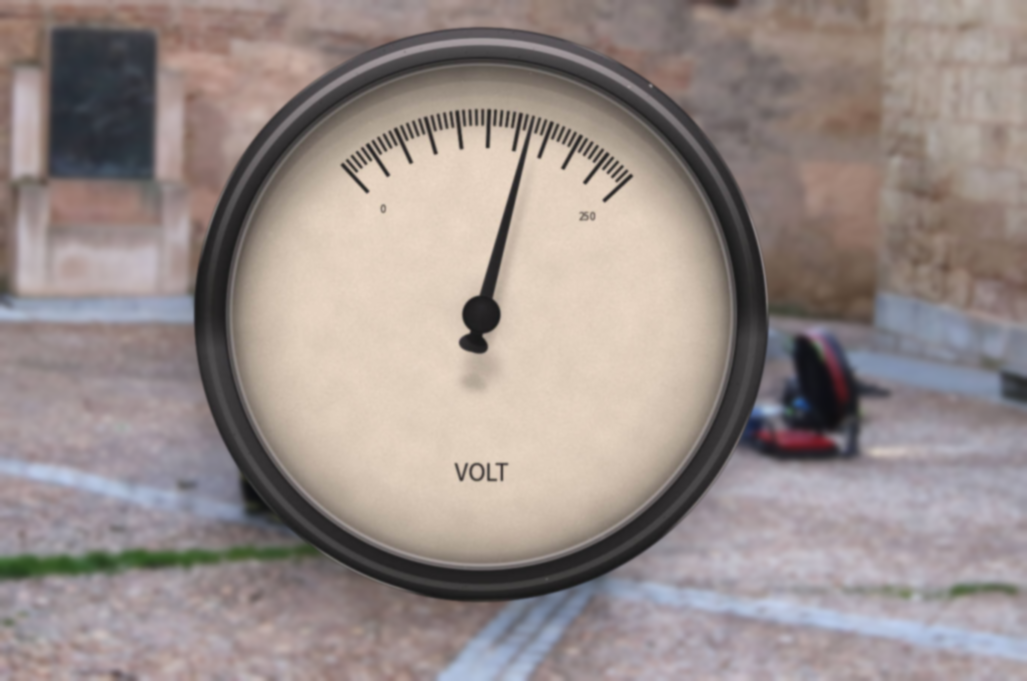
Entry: 160 V
